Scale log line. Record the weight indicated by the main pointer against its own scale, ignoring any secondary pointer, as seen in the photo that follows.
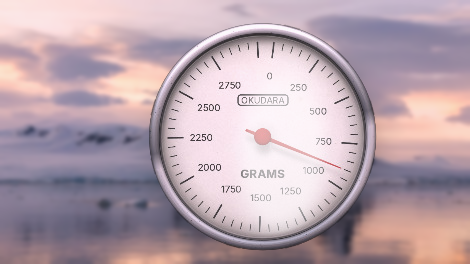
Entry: 900 g
